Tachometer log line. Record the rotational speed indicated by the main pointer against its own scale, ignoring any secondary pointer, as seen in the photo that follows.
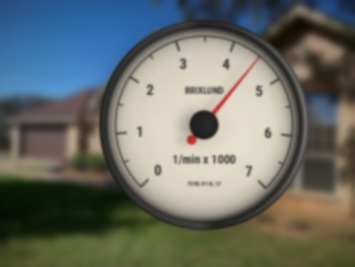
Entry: 4500 rpm
